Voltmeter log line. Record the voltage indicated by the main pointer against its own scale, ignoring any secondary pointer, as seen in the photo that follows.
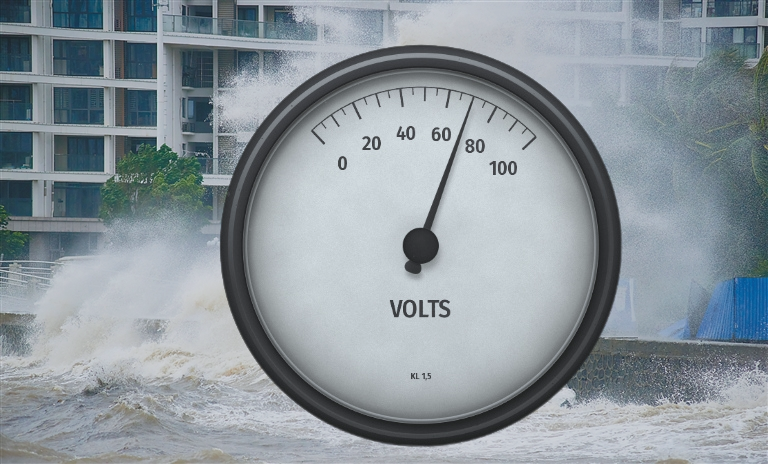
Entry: 70 V
